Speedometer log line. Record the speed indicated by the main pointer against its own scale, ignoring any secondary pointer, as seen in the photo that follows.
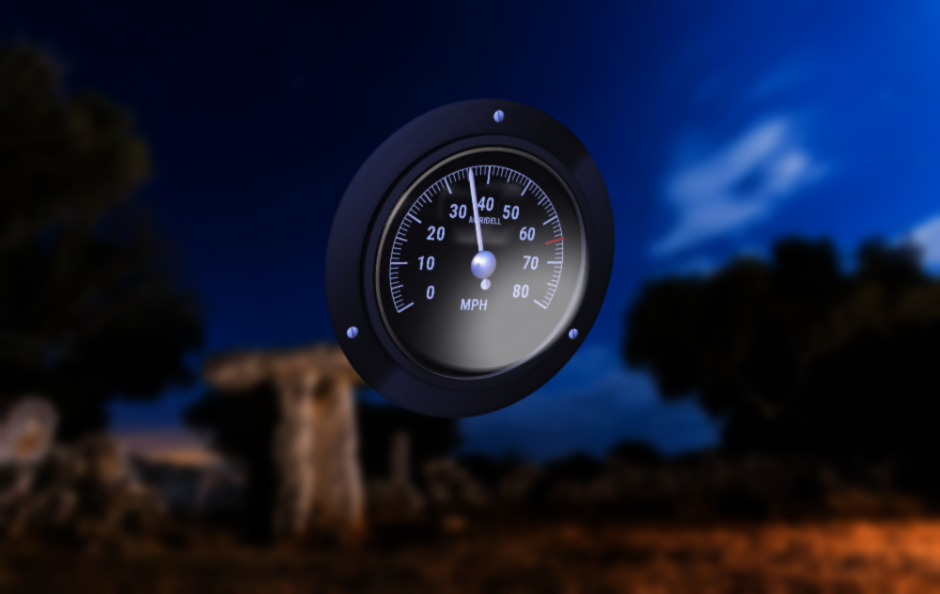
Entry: 35 mph
